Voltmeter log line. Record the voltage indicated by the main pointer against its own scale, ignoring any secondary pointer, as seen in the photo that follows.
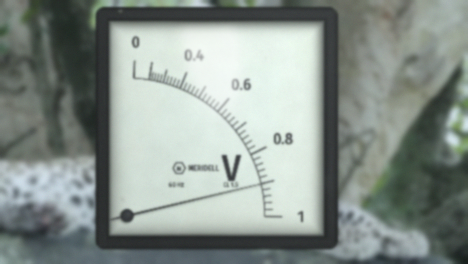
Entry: 0.9 V
